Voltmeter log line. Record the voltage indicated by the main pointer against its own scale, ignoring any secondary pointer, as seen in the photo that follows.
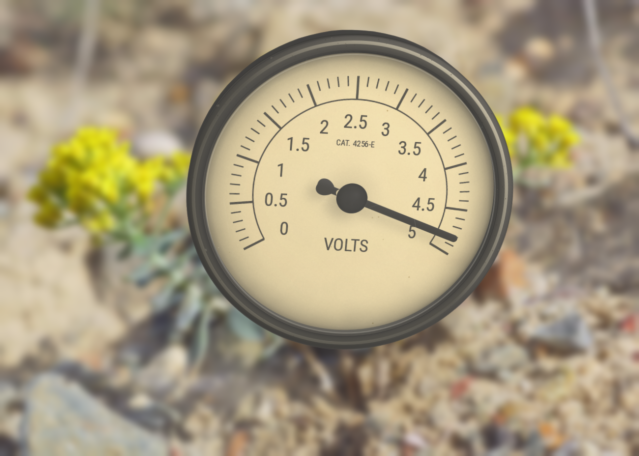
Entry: 4.8 V
